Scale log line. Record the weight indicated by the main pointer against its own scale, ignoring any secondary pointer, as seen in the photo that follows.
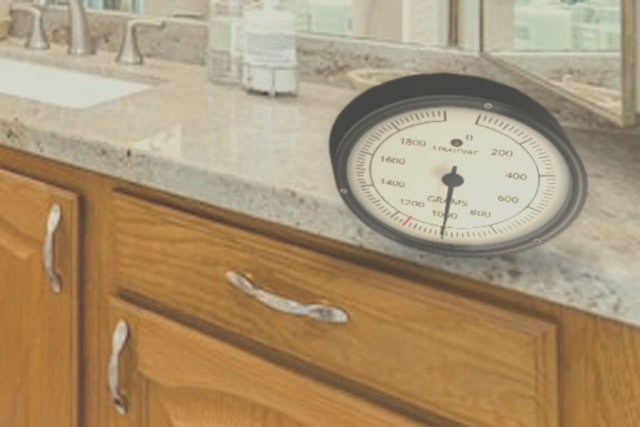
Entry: 1000 g
